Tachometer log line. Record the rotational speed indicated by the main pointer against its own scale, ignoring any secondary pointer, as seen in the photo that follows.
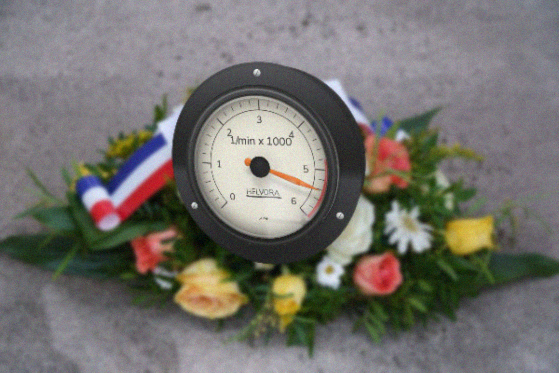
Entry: 5400 rpm
